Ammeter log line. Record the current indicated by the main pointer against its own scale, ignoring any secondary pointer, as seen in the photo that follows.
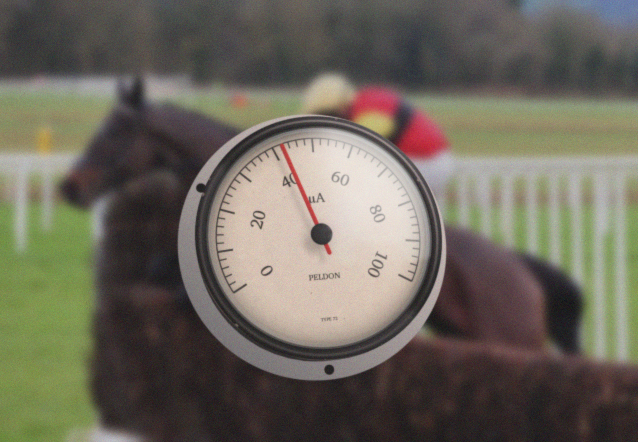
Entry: 42 µA
